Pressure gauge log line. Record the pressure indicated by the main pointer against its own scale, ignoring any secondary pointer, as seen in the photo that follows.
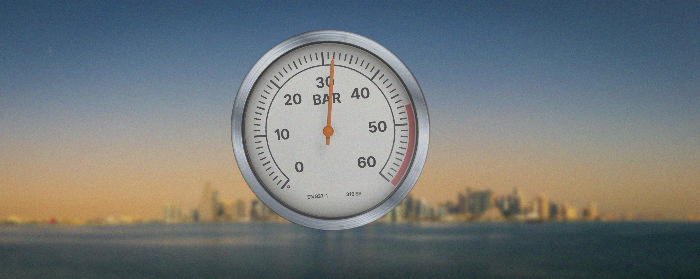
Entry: 32 bar
